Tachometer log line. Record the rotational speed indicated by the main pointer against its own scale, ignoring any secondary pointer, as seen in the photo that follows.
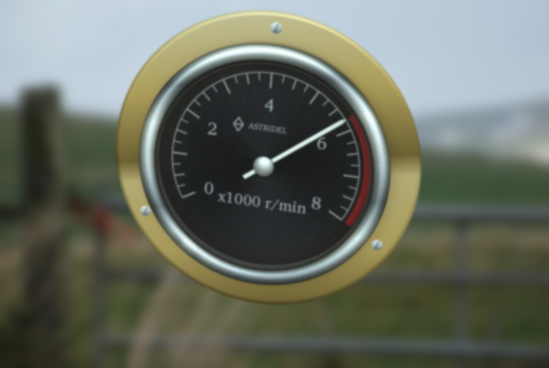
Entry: 5750 rpm
